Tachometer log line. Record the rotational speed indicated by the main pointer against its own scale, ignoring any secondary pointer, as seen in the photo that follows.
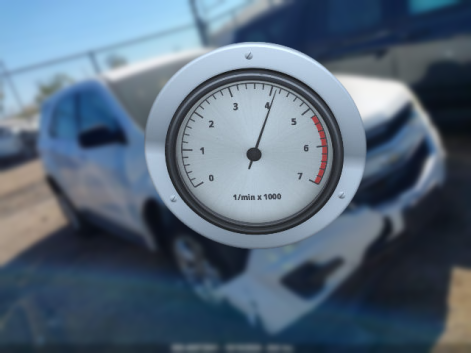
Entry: 4100 rpm
